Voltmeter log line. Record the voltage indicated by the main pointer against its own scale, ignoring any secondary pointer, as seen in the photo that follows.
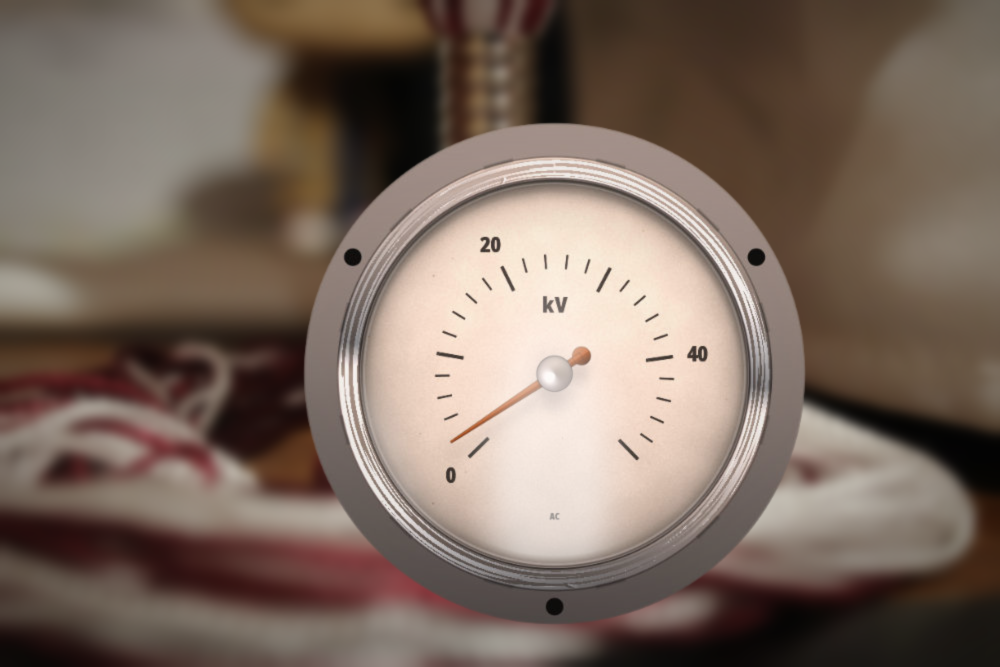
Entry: 2 kV
